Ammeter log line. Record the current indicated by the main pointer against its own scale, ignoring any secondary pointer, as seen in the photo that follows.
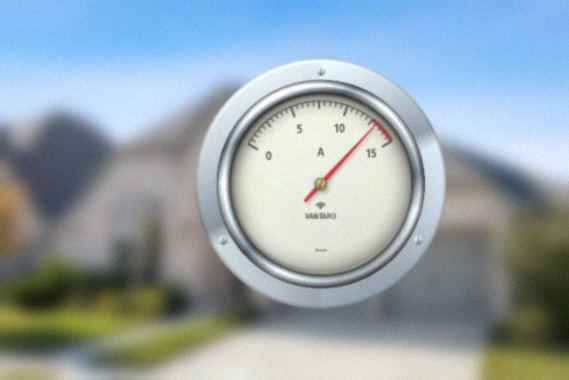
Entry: 13 A
